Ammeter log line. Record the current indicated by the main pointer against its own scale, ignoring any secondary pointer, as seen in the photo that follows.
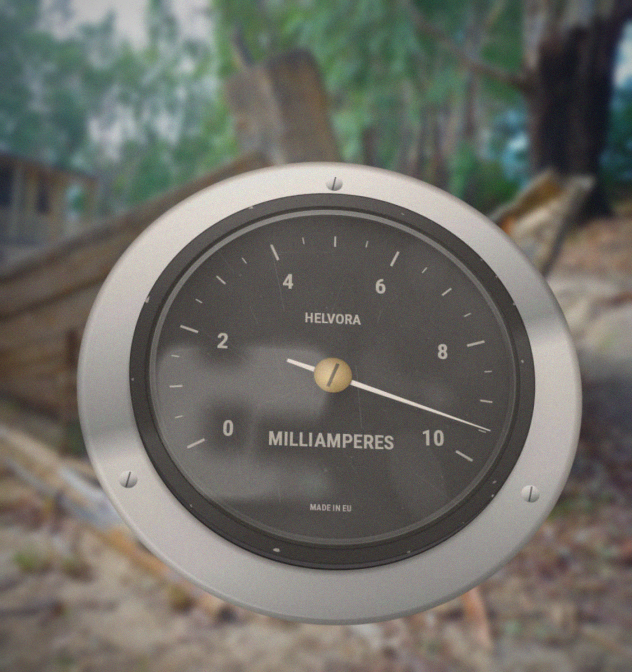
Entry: 9.5 mA
